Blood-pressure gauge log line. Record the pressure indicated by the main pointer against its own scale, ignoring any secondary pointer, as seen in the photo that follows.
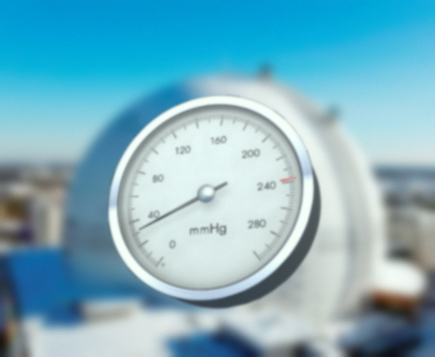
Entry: 30 mmHg
